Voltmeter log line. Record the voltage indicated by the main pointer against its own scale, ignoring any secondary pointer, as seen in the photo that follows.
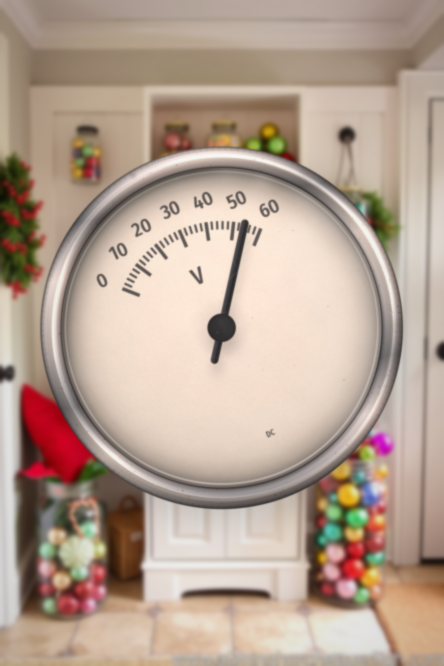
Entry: 54 V
